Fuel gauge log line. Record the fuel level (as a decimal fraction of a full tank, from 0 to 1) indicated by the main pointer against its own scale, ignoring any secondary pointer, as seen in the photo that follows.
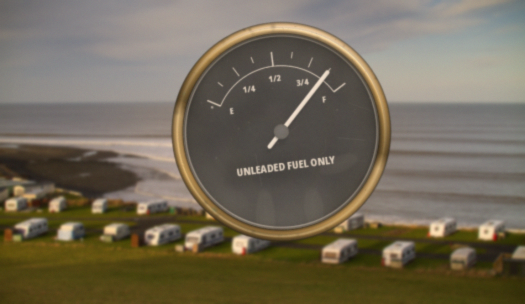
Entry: 0.875
